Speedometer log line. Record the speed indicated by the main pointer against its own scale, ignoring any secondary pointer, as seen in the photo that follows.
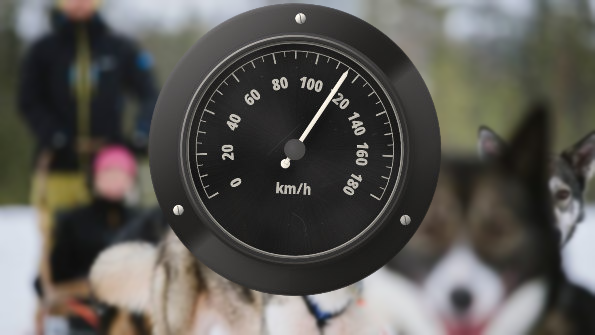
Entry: 115 km/h
